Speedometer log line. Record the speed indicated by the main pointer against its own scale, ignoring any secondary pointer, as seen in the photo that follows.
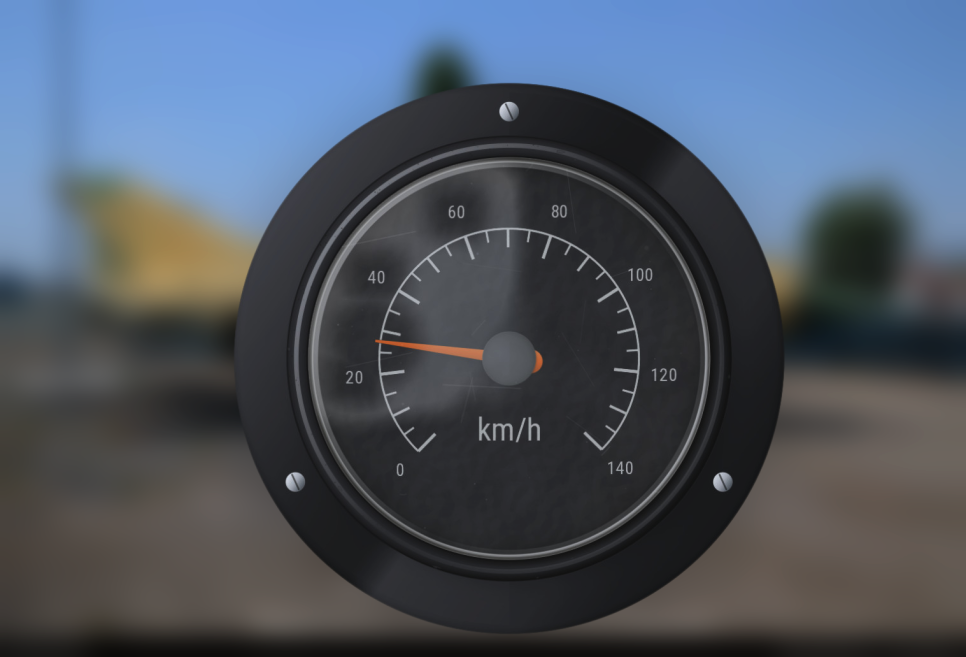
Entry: 27.5 km/h
